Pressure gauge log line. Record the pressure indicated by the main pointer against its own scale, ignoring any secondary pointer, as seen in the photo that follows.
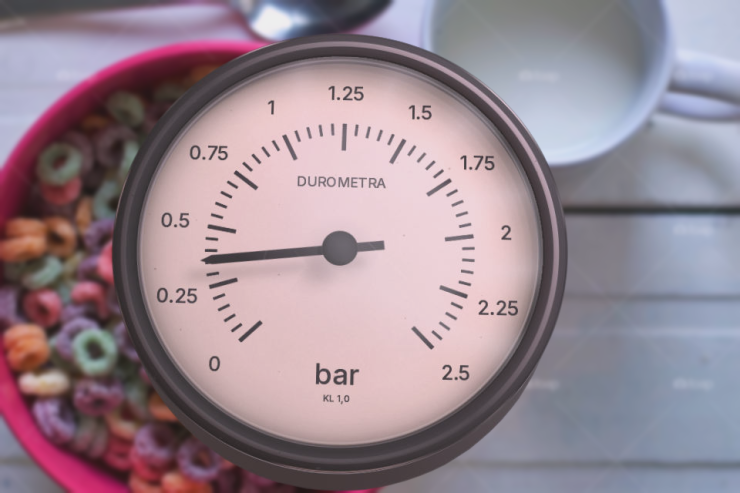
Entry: 0.35 bar
